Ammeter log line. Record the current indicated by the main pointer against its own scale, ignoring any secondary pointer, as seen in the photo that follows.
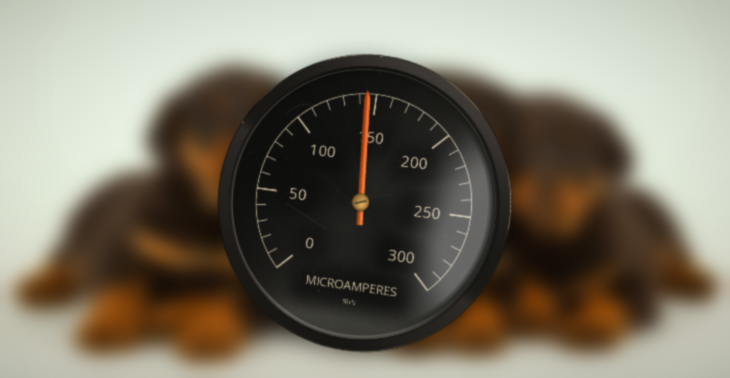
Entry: 145 µA
